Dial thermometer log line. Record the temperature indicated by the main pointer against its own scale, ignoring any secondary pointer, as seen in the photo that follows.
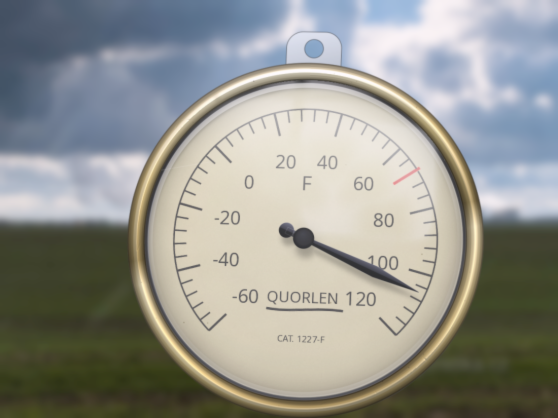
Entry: 106 °F
